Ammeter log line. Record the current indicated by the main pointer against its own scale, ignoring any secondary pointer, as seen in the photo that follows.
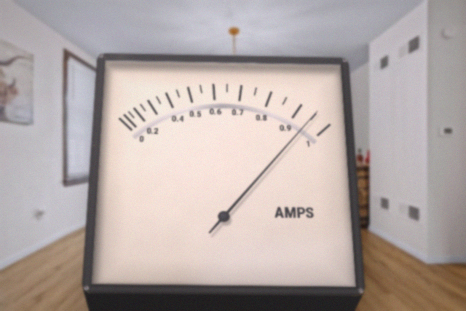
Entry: 0.95 A
